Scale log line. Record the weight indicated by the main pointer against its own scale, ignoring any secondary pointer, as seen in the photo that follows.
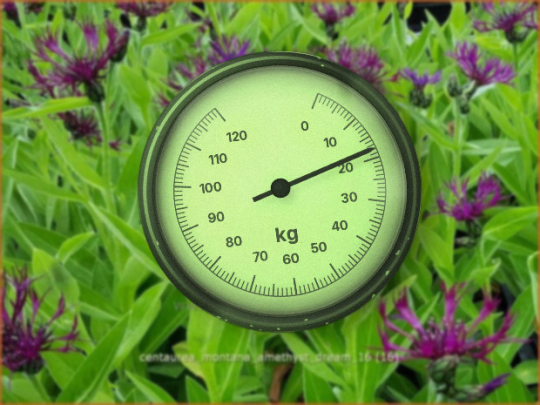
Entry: 18 kg
